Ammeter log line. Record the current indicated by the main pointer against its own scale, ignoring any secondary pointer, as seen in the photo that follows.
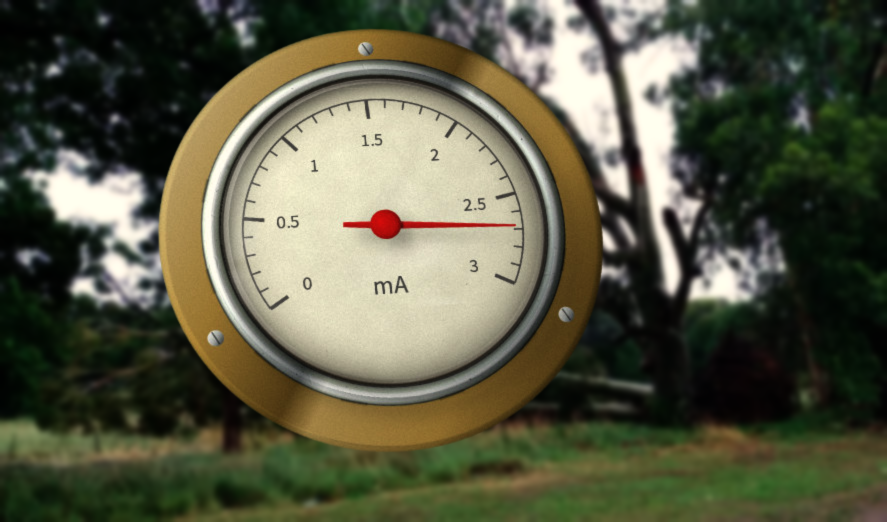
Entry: 2.7 mA
